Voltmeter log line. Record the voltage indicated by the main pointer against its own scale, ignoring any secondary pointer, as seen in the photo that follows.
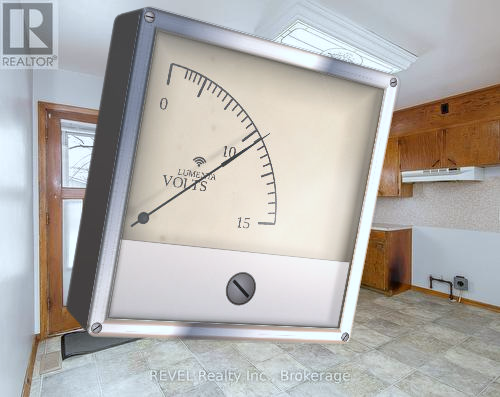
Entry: 10.5 V
